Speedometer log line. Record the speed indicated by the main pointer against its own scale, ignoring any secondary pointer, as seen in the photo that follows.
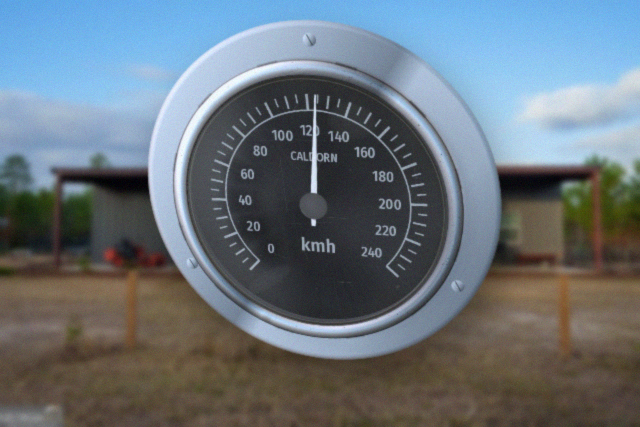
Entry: 125 km/h
